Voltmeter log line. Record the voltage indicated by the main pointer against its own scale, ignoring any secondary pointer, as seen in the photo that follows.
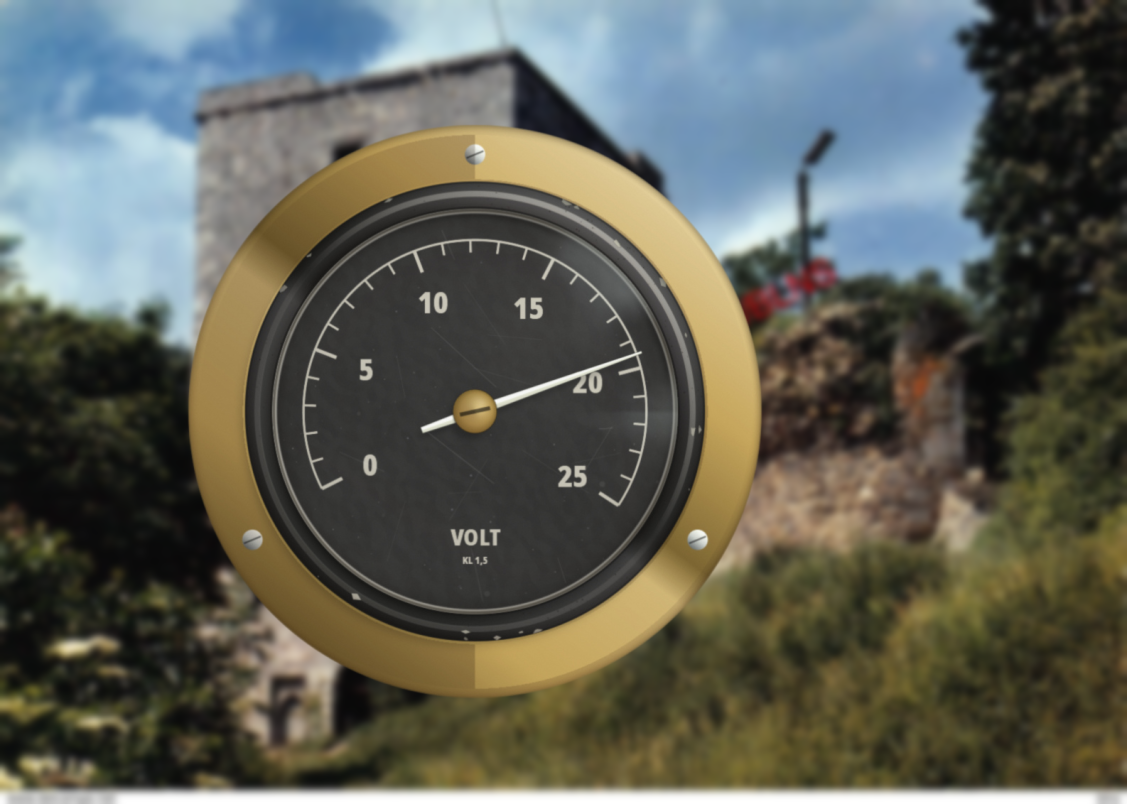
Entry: 19.5 V
